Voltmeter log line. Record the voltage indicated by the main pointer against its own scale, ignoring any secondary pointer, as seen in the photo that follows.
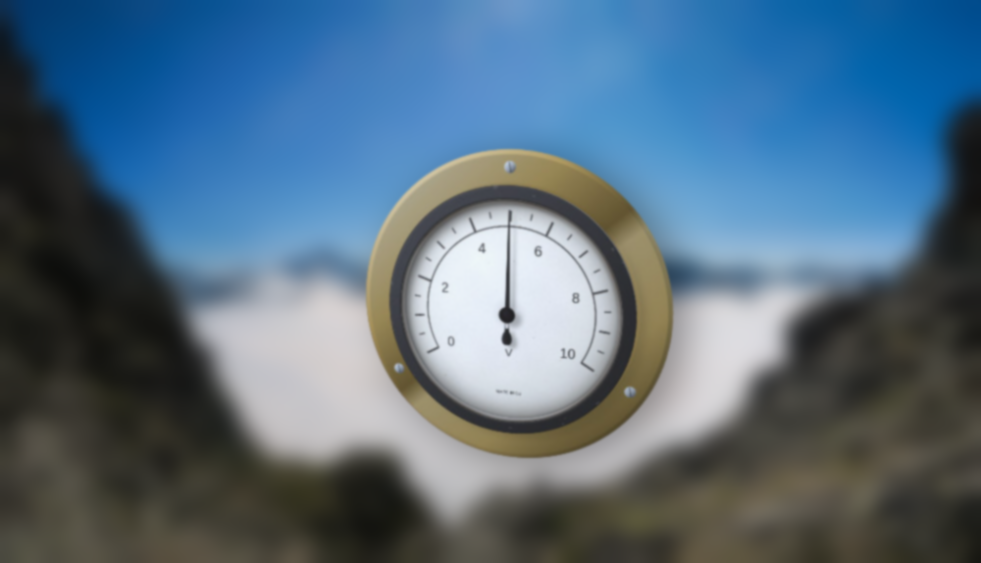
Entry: 5 V
